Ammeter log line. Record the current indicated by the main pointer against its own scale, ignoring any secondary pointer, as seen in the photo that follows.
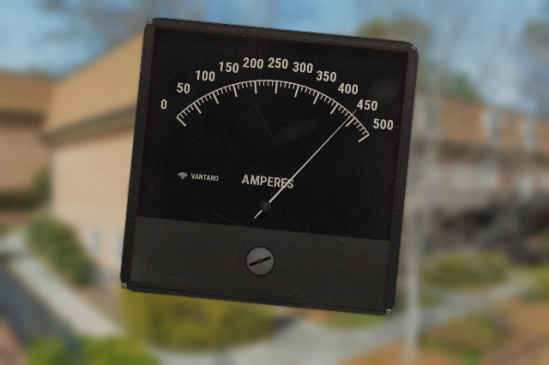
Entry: 440 A
